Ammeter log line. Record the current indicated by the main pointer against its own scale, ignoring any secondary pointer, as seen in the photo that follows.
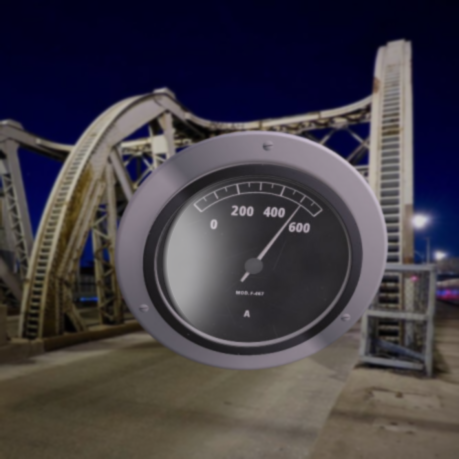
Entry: 500 A
